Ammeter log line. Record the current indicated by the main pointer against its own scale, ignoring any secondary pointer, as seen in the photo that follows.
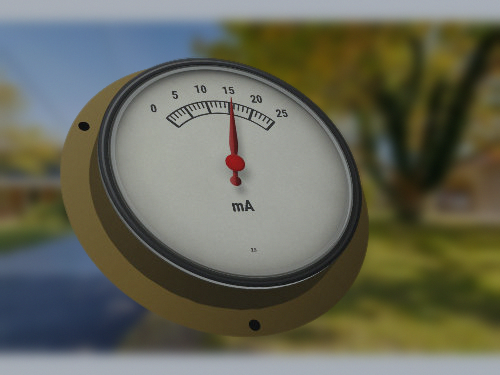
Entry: 15 mA
